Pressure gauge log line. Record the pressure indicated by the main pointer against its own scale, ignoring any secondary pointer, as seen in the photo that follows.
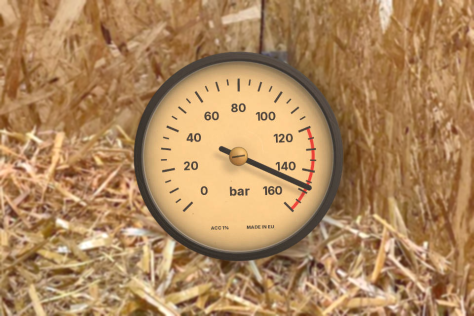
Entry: 147.5 bar
